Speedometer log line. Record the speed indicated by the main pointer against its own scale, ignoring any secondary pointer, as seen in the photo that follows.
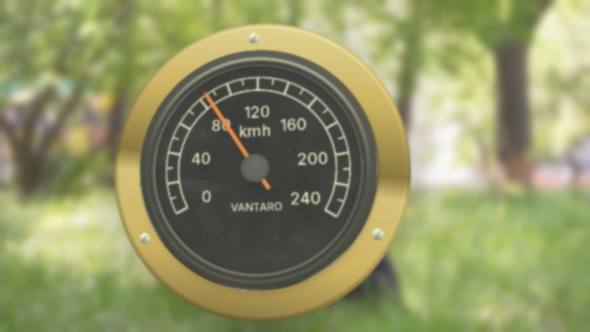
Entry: 85 km/h
